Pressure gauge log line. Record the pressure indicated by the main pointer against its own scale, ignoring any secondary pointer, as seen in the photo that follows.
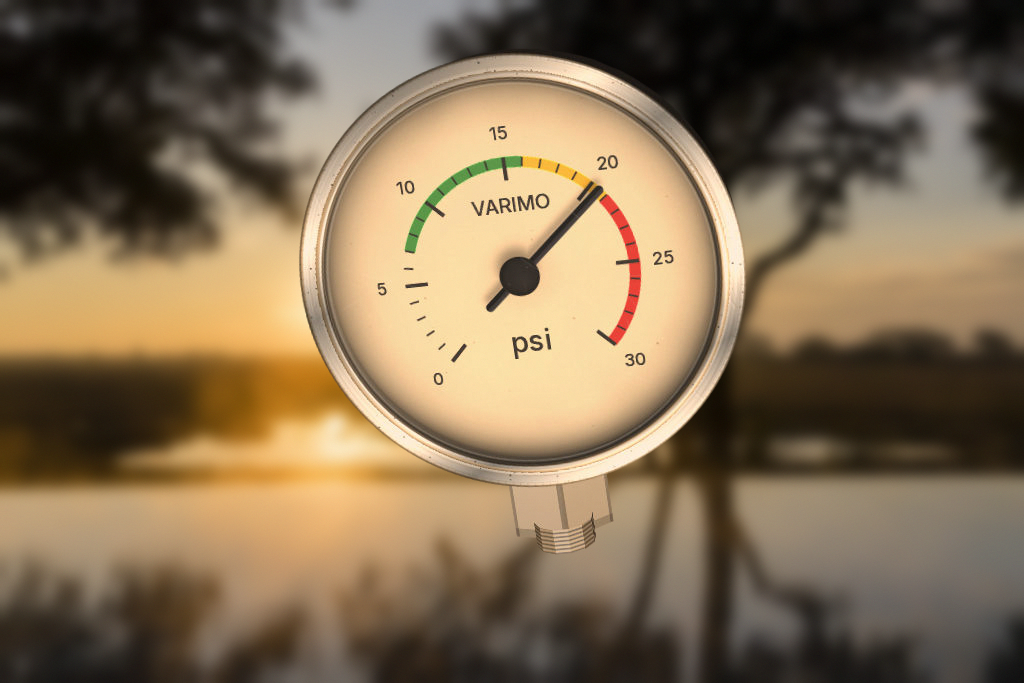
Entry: 20.5 psi
